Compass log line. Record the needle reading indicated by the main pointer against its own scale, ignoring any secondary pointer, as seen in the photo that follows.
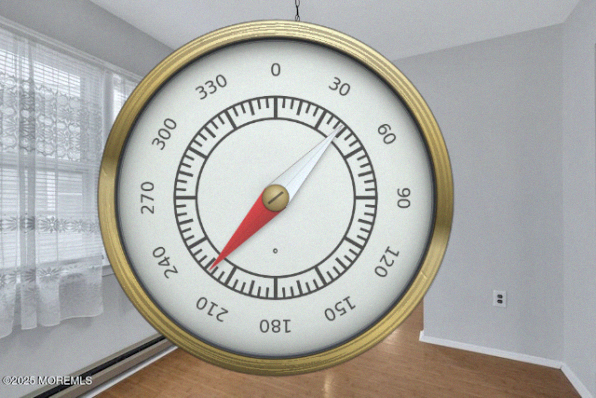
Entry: 222.5 °
